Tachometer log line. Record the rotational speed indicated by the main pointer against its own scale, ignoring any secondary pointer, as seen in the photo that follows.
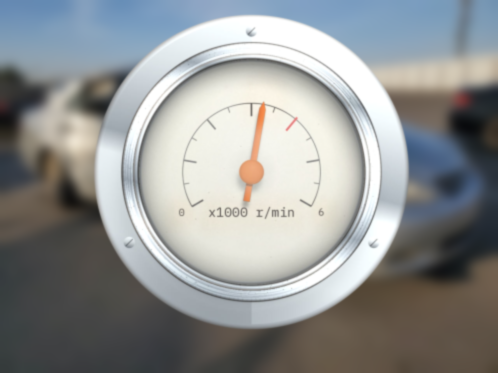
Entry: 3250 rpm
